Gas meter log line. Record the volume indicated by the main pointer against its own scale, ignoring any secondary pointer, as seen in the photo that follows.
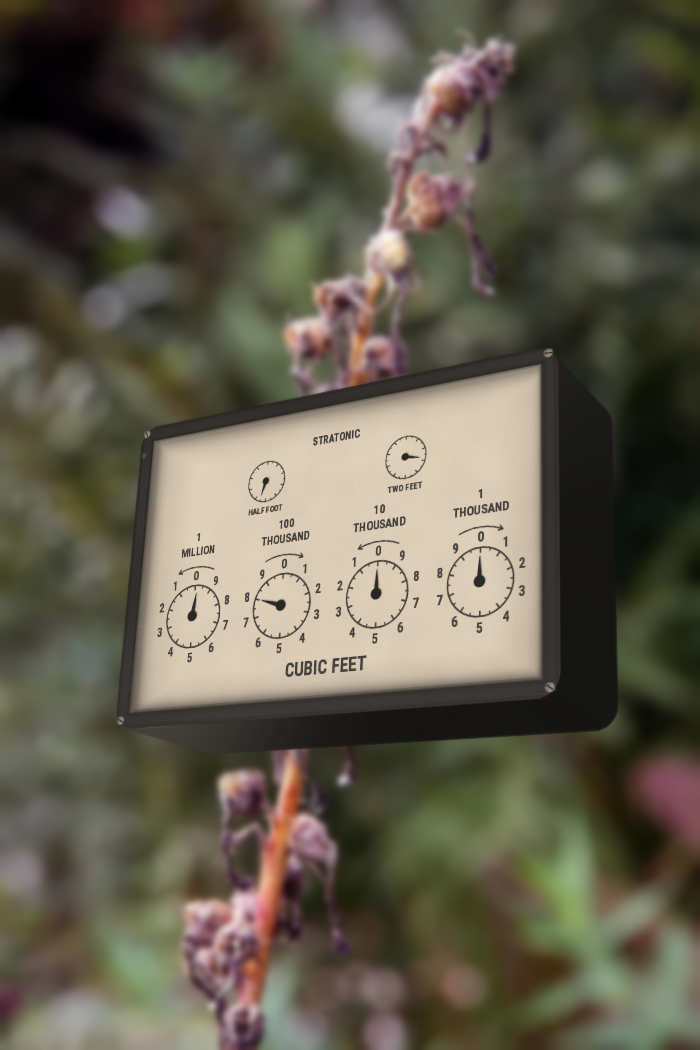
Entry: 980000 ft³
